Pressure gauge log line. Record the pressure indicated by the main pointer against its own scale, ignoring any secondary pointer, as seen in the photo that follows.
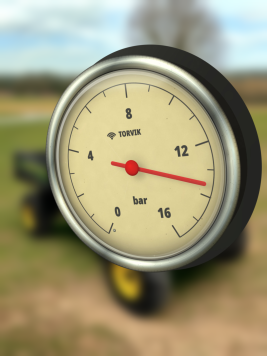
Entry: 13.5 bar
